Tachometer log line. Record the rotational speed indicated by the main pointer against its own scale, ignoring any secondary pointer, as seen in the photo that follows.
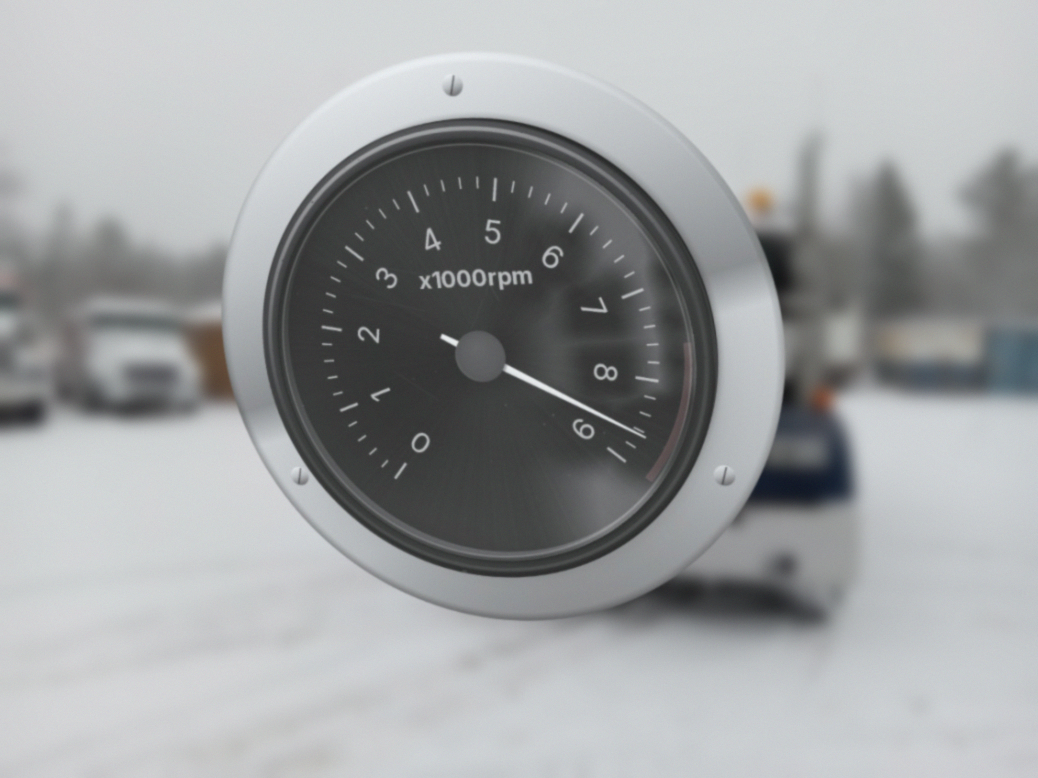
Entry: 8600 rpm
